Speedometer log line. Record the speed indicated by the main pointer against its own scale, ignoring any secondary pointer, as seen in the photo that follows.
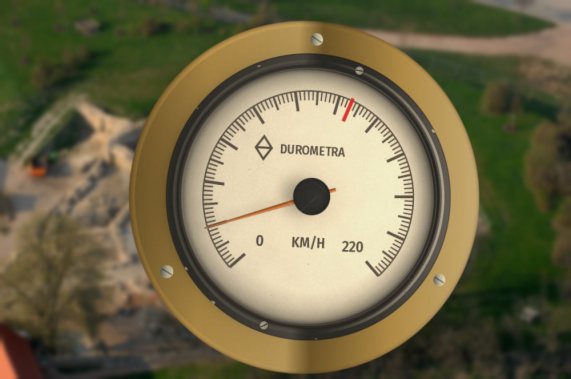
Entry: 20 km/h
